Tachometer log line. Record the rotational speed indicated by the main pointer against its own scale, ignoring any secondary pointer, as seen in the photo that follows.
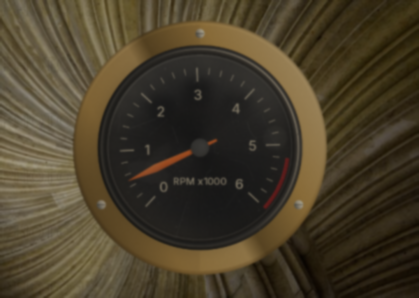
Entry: 500 rpm
